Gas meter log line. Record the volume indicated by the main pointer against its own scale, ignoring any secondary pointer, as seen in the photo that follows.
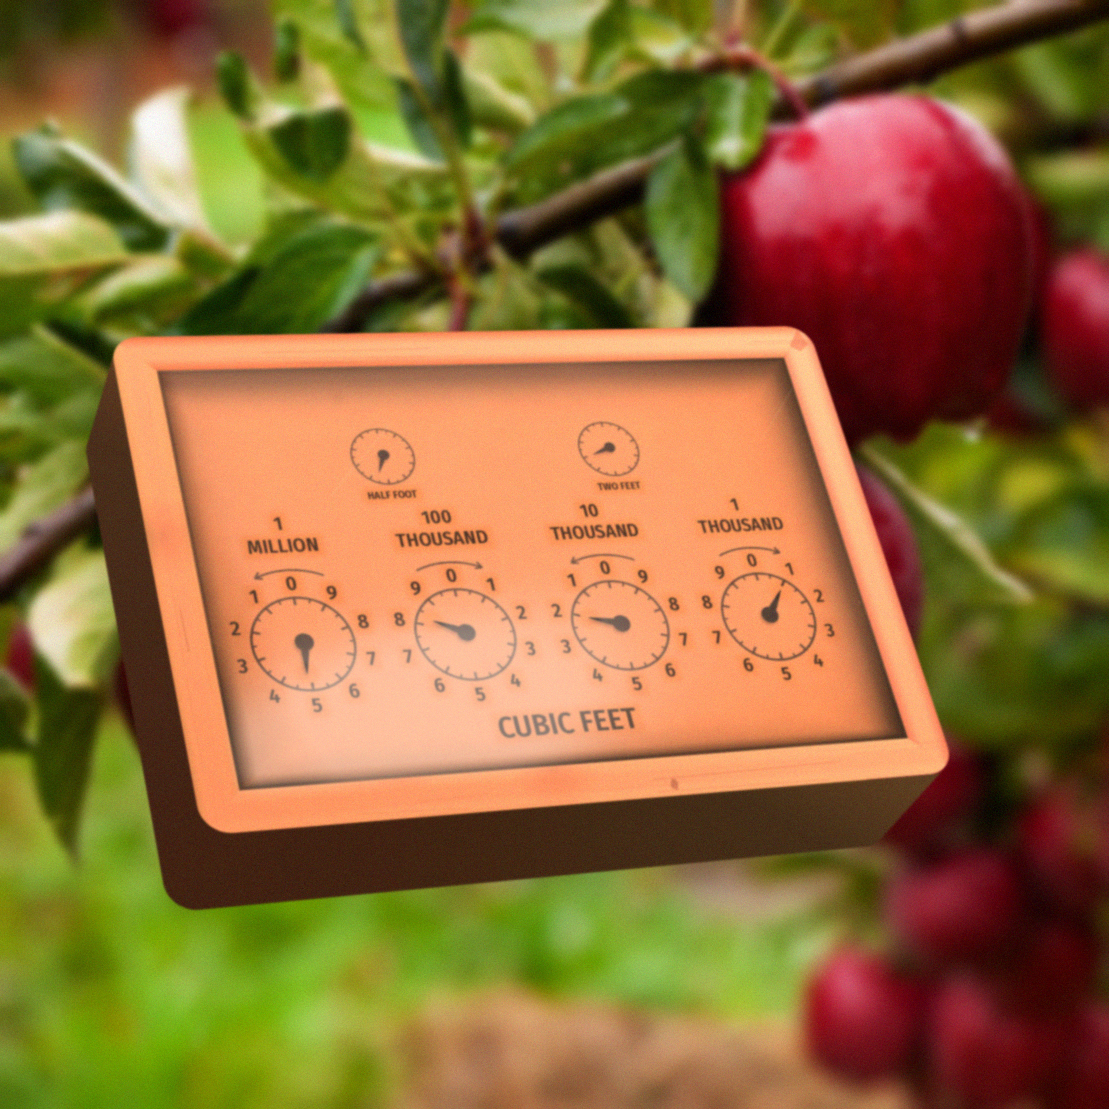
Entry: 482100 ft³
